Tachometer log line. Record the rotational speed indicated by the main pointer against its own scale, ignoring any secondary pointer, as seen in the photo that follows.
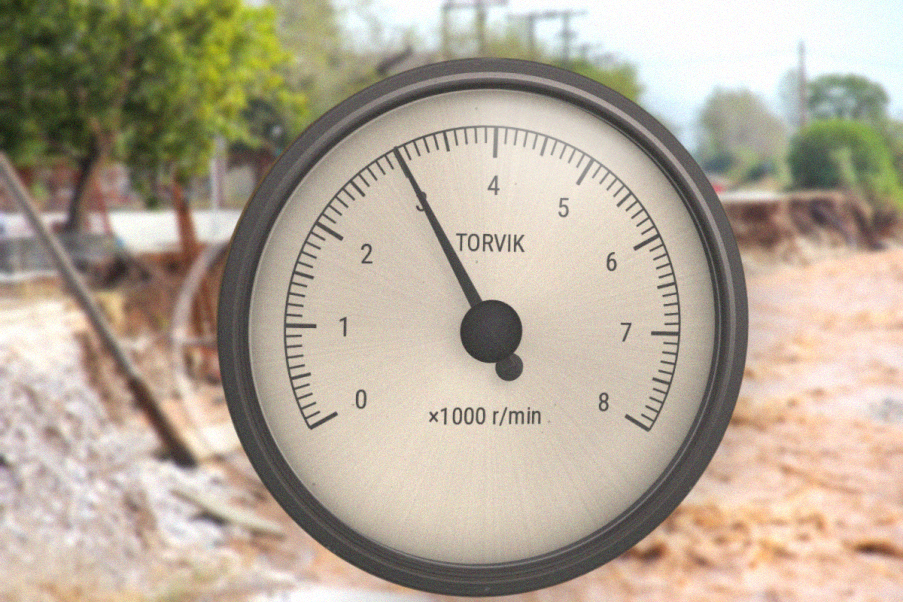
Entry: 3000 rpm
